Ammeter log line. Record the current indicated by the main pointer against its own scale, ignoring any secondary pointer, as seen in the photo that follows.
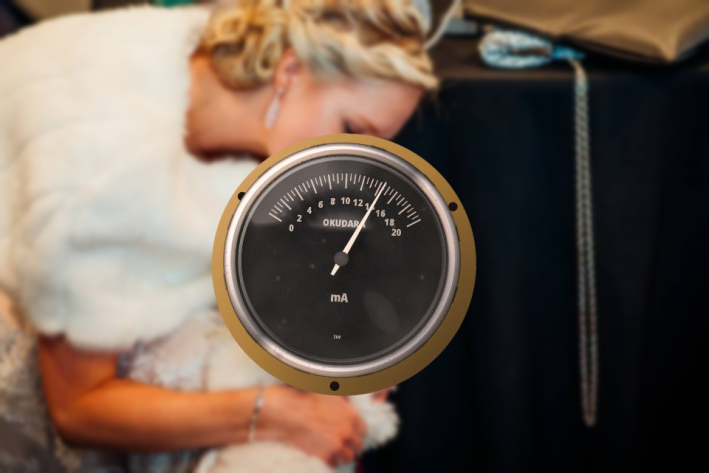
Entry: 14.5 mA
